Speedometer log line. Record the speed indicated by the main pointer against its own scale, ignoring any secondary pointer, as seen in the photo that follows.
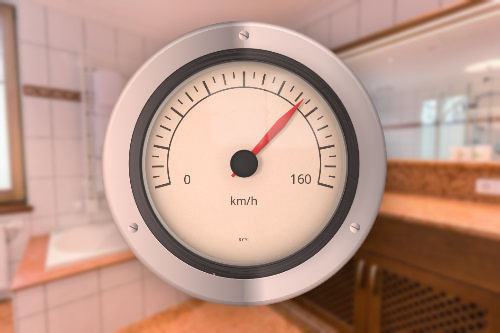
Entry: 112.5 km/h
